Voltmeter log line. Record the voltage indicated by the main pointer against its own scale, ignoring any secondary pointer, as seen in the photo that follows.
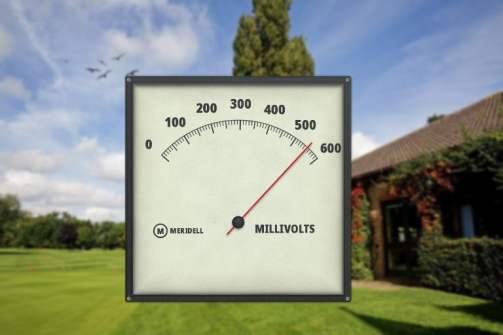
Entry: 550 mV
